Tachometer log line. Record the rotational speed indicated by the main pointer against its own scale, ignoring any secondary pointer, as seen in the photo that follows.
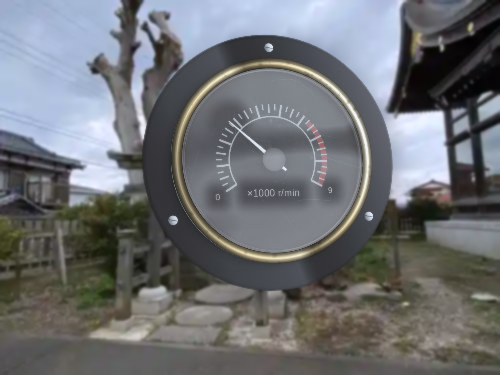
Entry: 2750 rpm
